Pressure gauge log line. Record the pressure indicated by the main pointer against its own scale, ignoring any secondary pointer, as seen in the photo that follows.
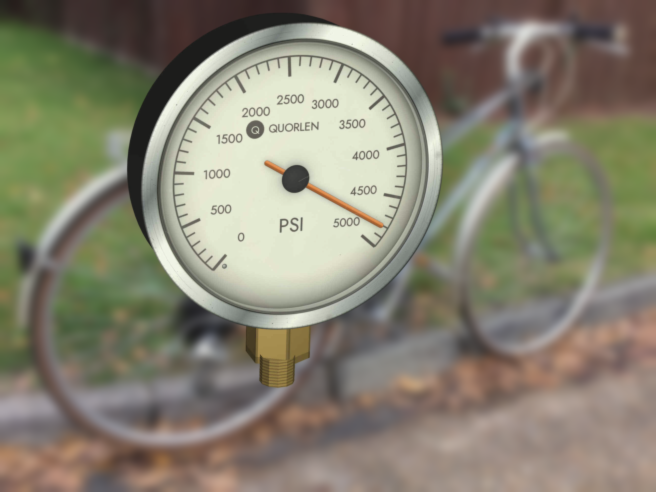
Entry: 4800 psi
